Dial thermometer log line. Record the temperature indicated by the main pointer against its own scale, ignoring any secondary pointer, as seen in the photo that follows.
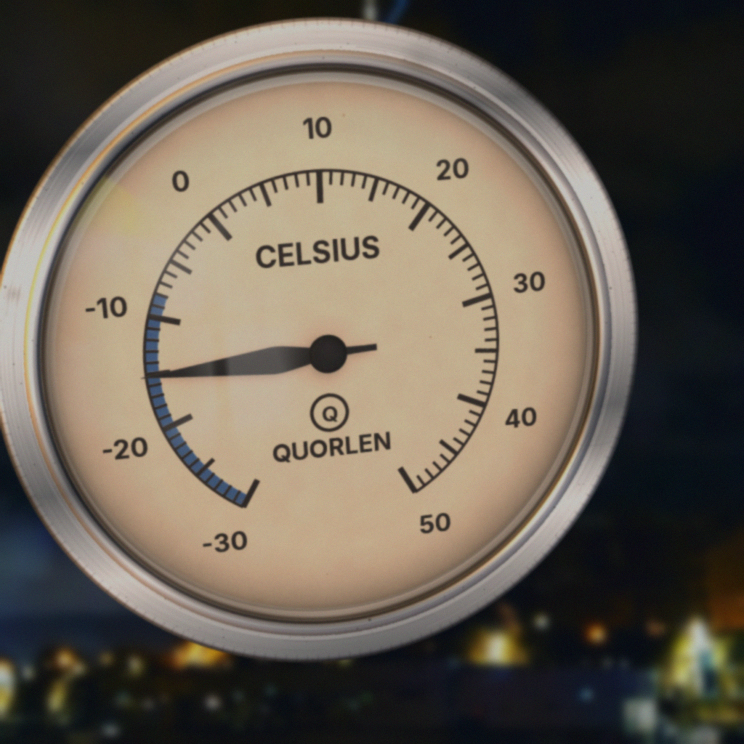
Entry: -15 °C
